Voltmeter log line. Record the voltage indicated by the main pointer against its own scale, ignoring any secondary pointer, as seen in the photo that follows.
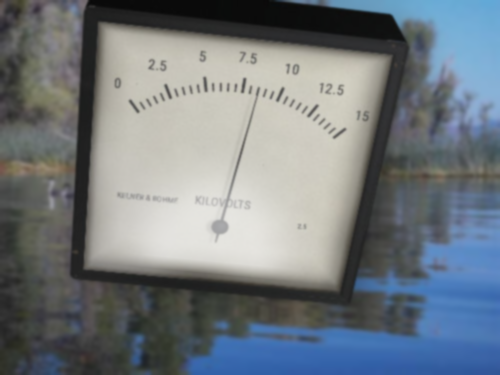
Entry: 8.5 kV
